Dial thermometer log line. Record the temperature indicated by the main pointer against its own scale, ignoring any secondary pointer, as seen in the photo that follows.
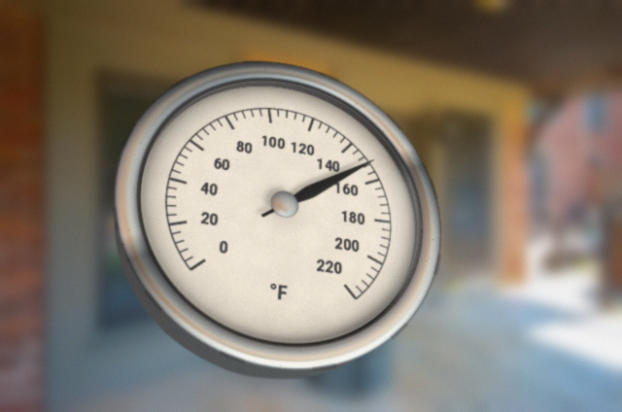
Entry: 152 °F
